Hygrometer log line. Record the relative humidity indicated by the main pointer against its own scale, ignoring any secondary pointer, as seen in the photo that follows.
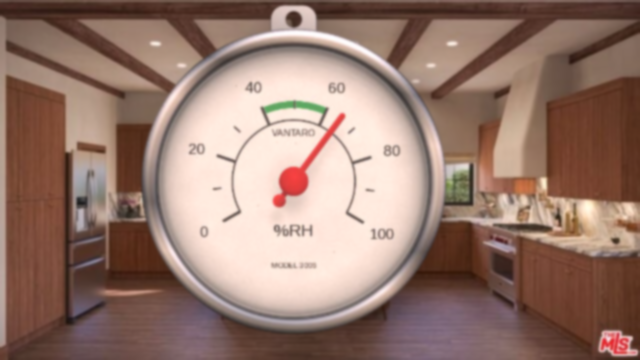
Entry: 65 %
